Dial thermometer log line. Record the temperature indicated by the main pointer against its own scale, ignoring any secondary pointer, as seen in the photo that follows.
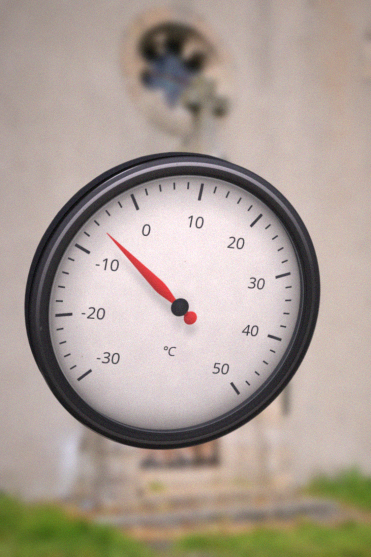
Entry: -6 °C
